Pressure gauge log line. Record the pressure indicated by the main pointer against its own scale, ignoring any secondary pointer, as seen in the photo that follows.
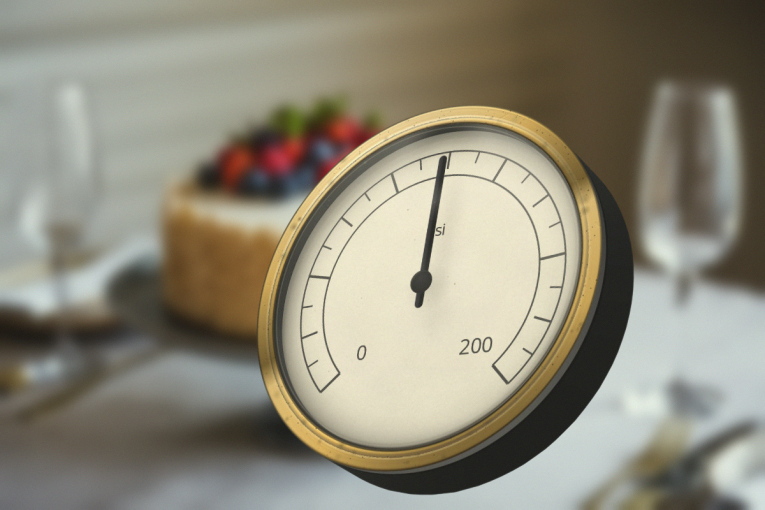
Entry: 100 psi
